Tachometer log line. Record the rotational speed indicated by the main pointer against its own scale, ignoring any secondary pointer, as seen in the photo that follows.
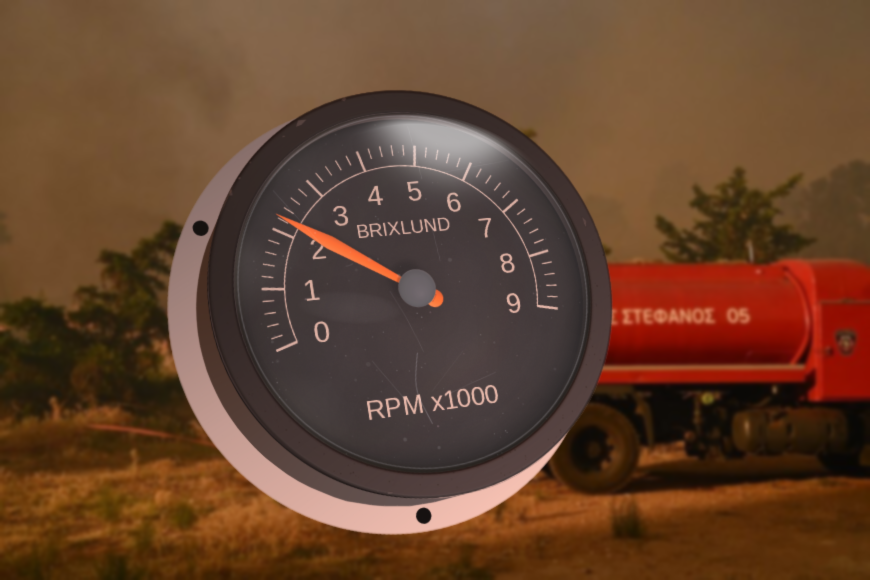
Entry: 2200 rpm
